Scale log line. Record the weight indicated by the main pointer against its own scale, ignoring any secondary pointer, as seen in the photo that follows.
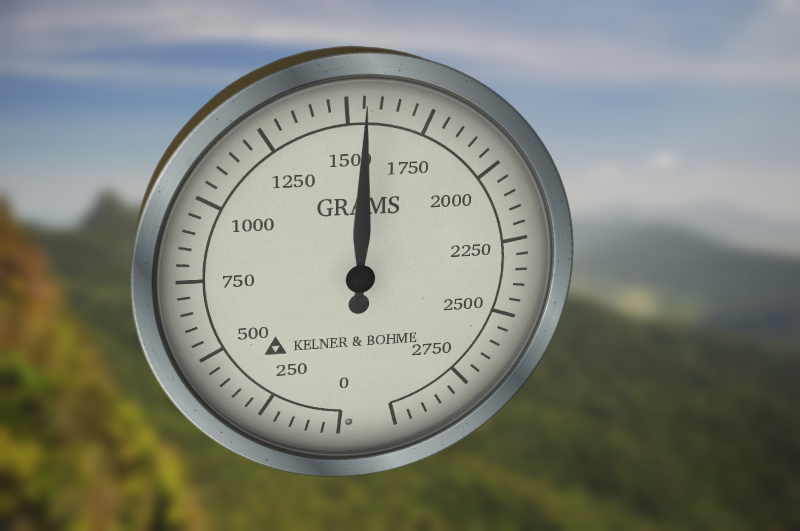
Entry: 1550 g
